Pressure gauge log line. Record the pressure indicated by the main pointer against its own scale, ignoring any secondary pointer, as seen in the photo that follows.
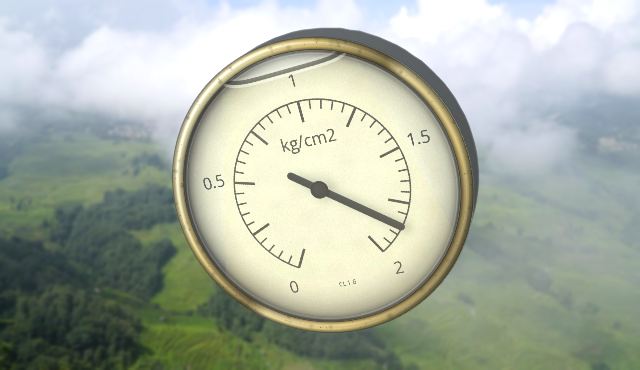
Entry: 1.85 kg/cm²
